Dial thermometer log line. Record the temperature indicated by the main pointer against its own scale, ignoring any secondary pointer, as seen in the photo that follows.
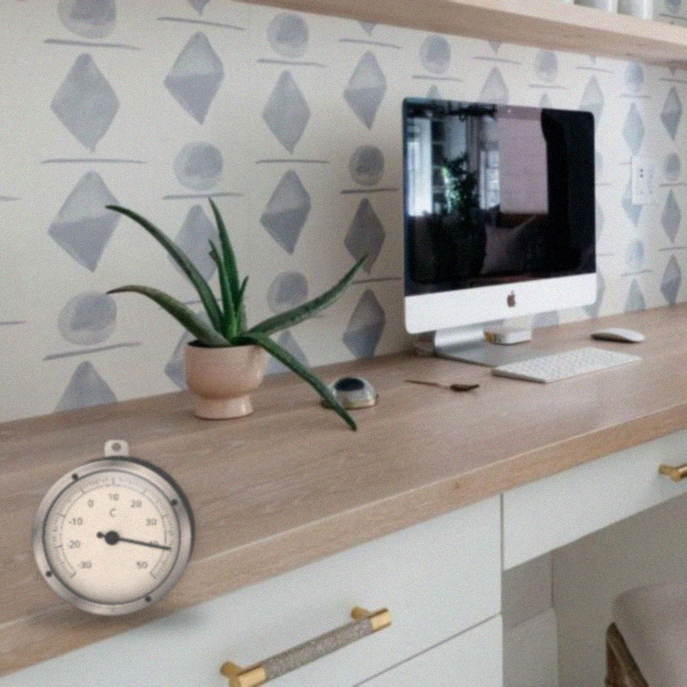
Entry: 40 °C
